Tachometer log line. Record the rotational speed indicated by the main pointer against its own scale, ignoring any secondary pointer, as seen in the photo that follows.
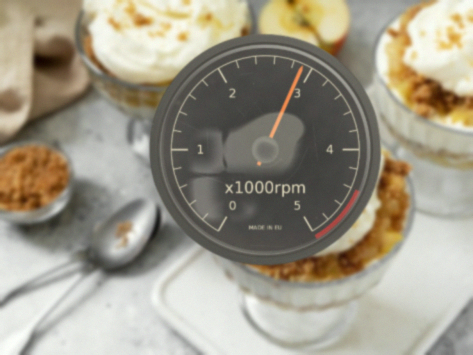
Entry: 2900 rpm
